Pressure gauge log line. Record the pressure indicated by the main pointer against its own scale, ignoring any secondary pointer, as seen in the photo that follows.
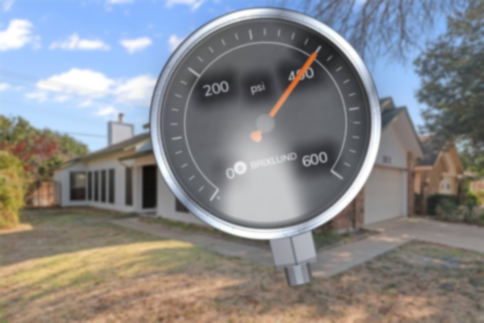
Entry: 400 psi
